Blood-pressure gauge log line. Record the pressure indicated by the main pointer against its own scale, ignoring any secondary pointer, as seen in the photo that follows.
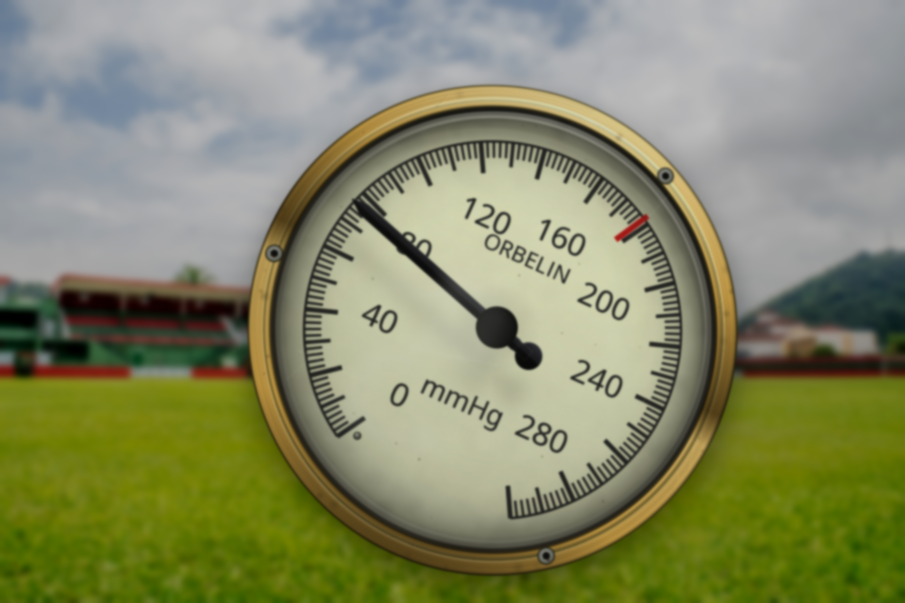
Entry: 76 mmHg
